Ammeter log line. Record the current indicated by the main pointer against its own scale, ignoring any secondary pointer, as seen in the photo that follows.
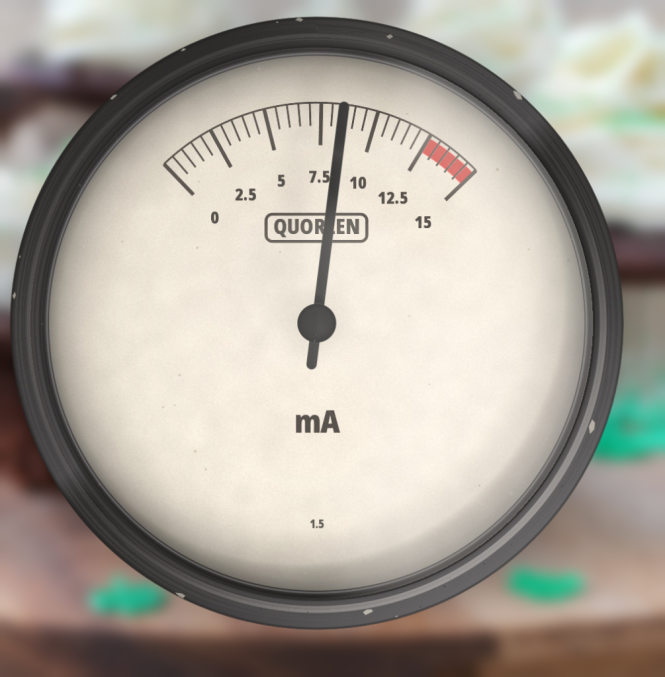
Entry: 8.5 mA
